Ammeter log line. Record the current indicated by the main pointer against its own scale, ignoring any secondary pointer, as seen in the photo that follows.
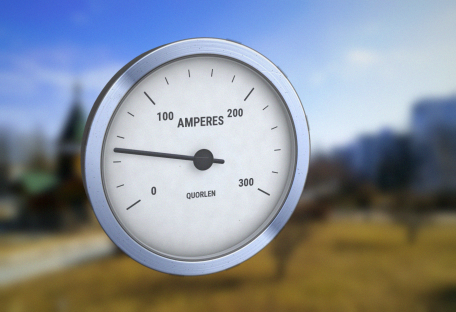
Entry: 50 A
